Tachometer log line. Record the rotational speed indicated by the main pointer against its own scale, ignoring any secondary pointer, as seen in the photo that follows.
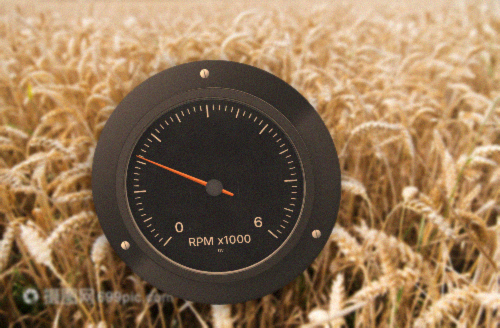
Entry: 1600 rpm
